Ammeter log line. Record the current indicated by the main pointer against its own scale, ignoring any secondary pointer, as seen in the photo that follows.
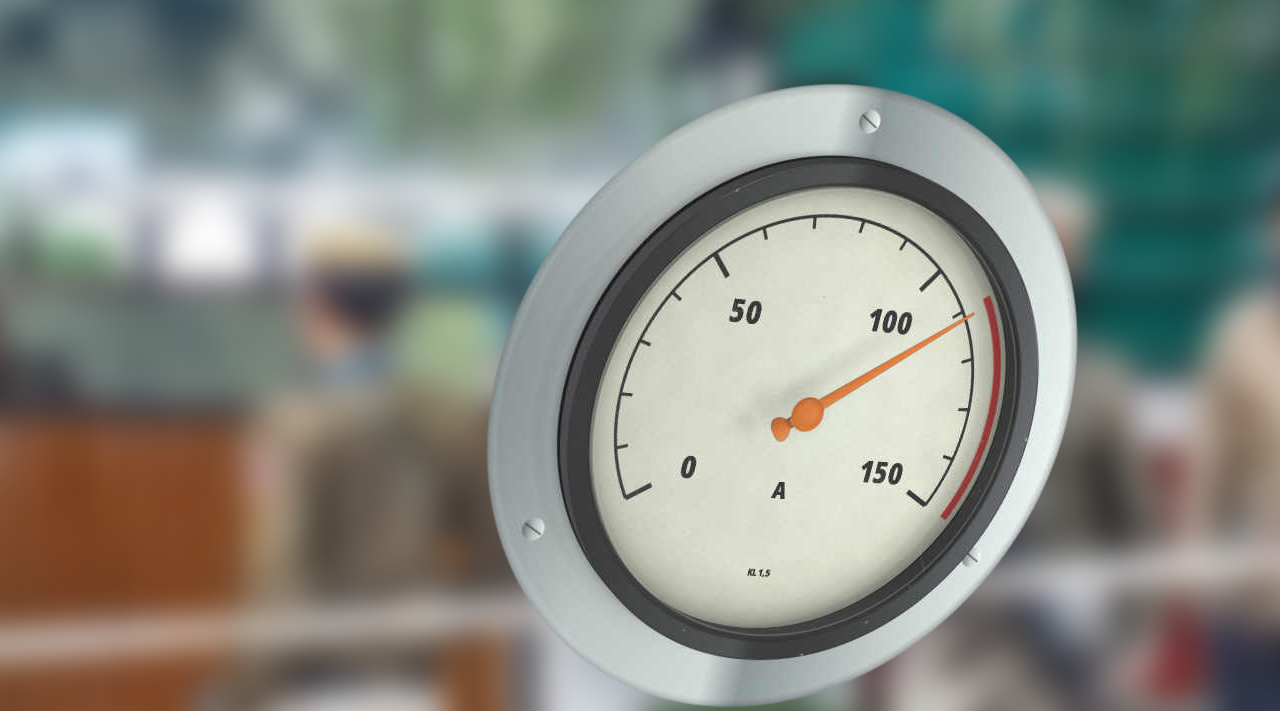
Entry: 110 A
